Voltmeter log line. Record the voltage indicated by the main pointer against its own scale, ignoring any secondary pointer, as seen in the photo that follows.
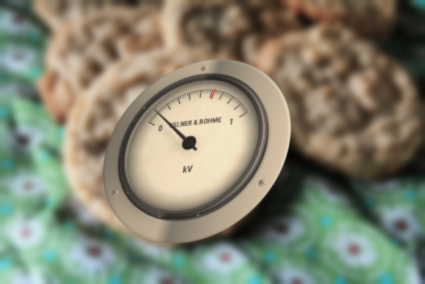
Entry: 0.1 kV
